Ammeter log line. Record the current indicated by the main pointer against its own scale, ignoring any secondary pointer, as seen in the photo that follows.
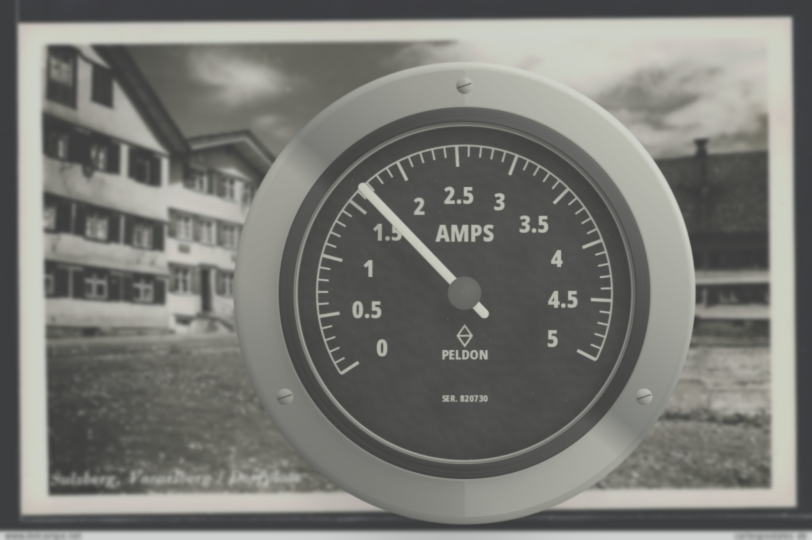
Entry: 1.65 A
